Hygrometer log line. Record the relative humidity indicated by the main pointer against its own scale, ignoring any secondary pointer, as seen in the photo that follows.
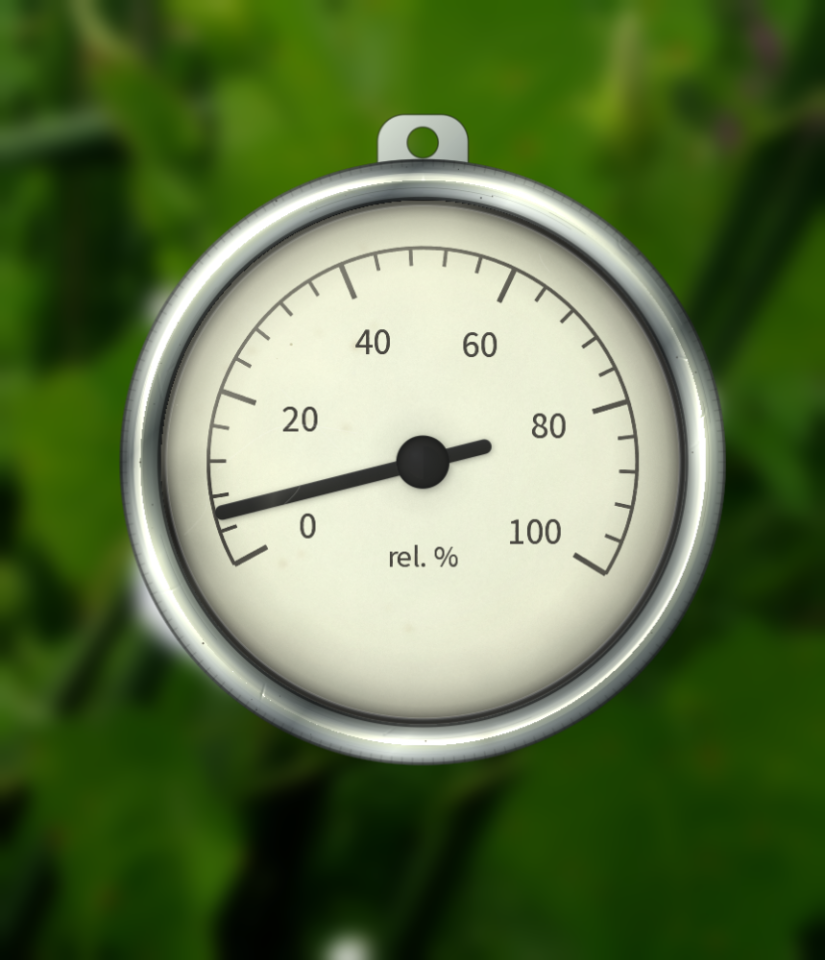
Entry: 6 %
